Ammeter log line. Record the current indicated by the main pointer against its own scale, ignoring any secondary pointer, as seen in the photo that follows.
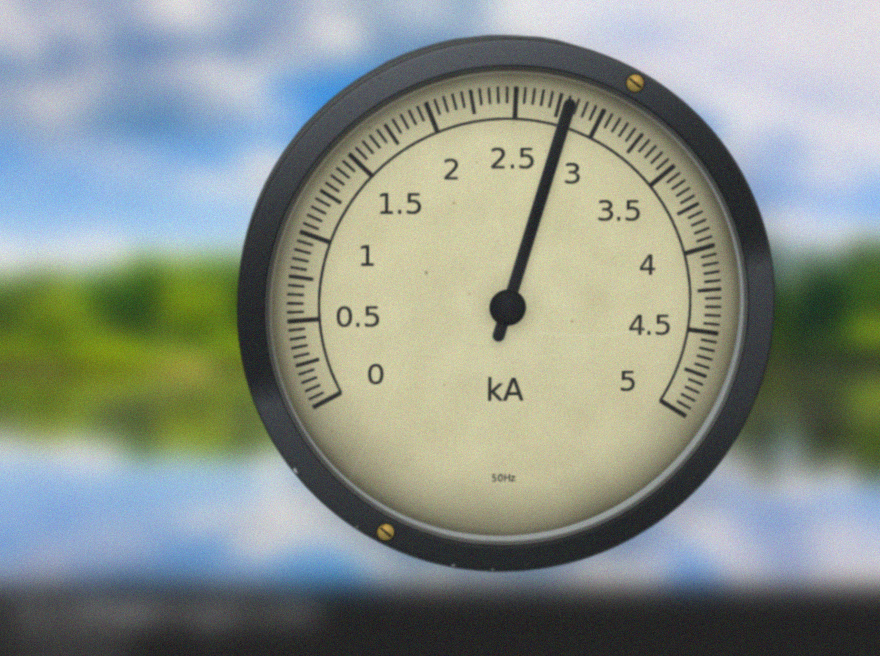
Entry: 2.8 kA
